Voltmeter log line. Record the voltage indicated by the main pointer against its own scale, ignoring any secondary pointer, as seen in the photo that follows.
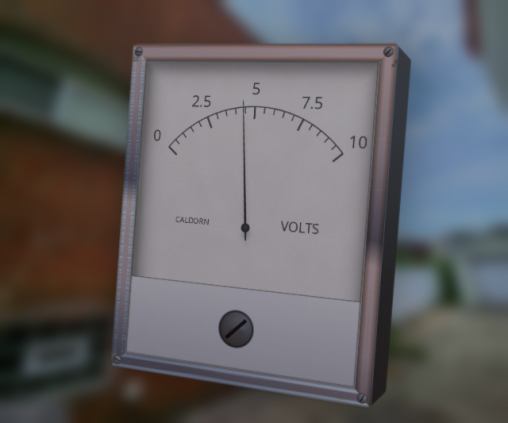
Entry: 4.5 V
